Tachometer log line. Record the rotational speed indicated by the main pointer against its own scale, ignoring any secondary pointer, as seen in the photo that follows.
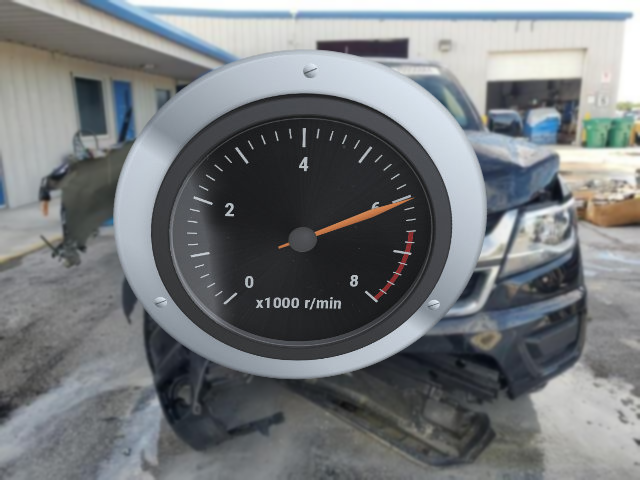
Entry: 6000 rpm
